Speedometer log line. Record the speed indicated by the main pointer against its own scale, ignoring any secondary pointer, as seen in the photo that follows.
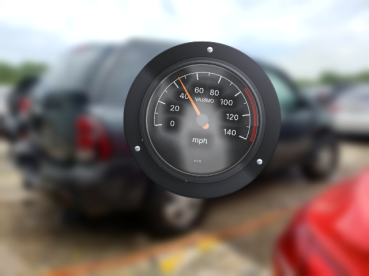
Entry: 45 mph
